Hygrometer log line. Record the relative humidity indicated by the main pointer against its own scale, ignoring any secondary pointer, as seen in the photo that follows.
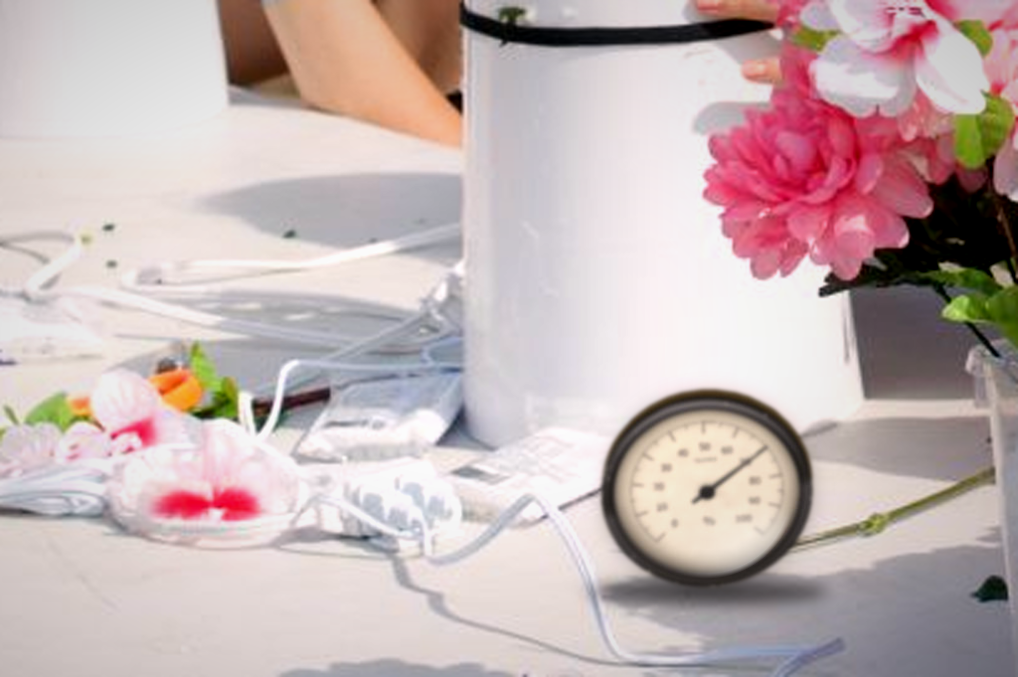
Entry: 70 %
